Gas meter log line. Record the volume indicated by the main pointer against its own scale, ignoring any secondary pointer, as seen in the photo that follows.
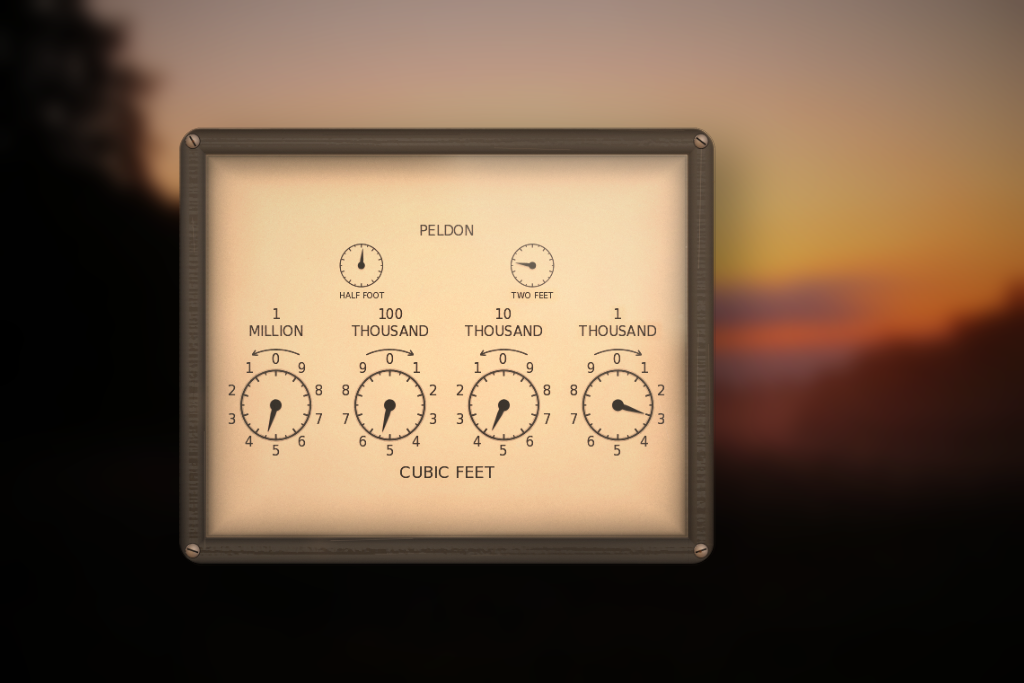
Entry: 454300 ft³
